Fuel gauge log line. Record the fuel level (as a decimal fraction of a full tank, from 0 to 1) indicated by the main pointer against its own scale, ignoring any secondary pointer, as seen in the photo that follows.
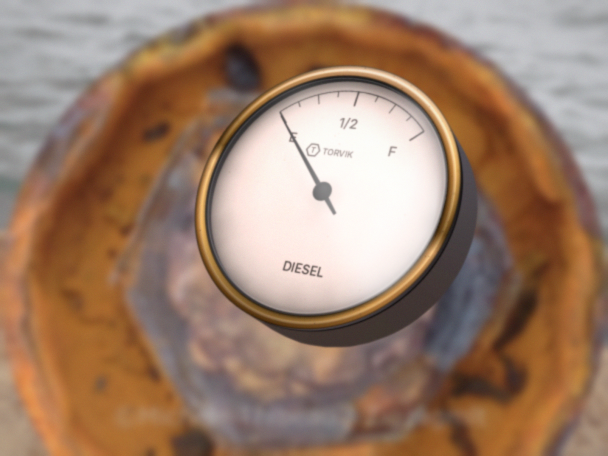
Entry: 0
